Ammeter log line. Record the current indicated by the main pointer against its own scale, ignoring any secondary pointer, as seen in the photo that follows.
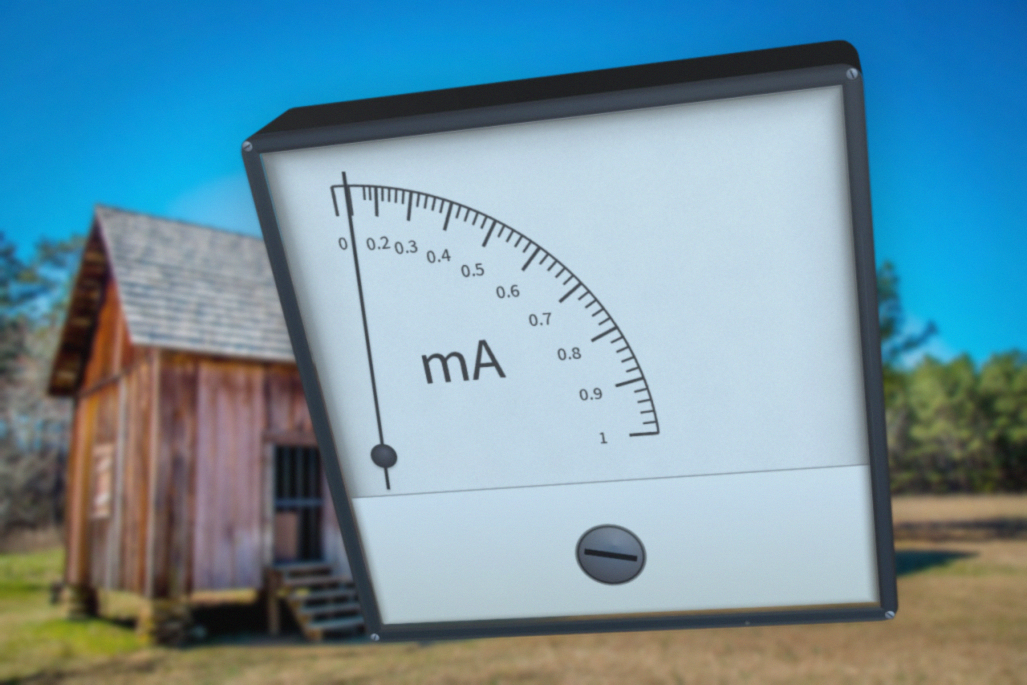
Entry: 0.1 mA
